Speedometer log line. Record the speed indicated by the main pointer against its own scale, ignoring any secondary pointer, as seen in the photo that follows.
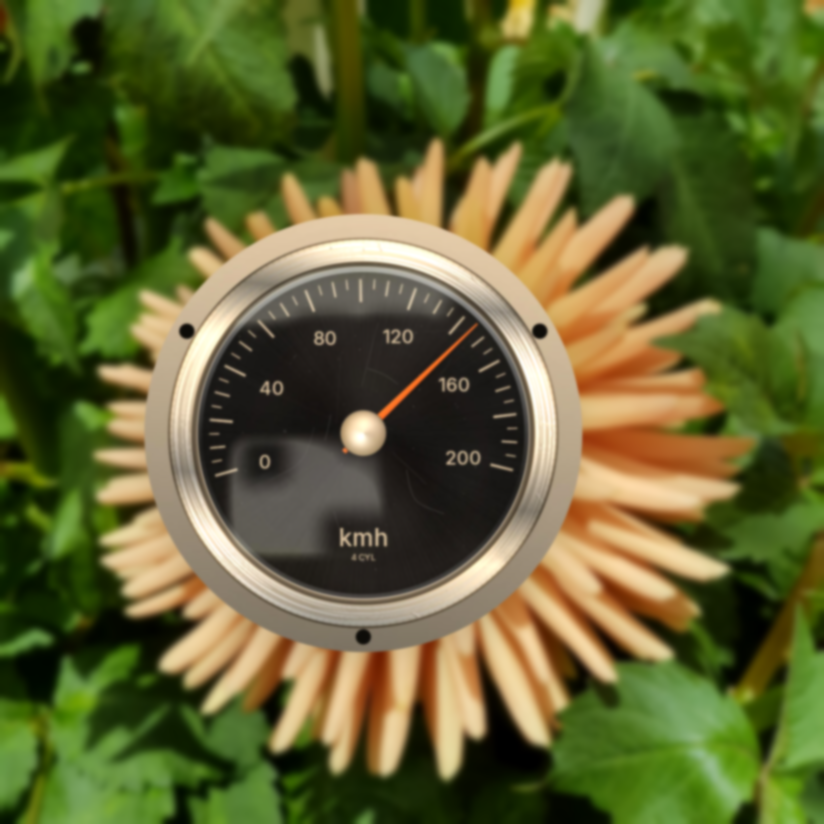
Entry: 145 km/h
